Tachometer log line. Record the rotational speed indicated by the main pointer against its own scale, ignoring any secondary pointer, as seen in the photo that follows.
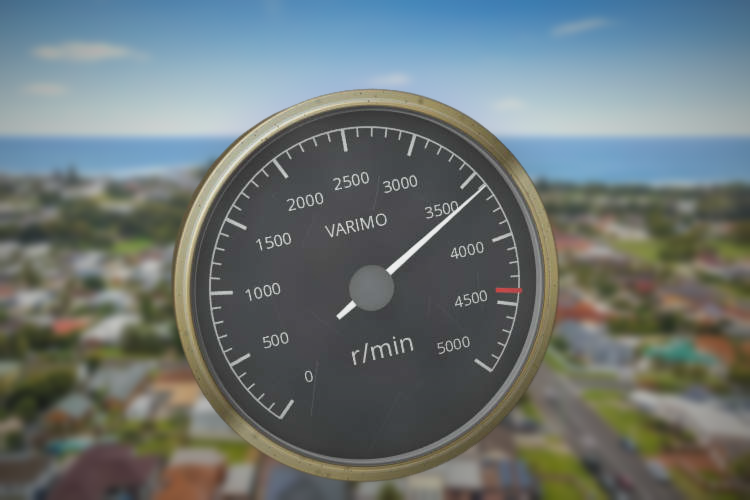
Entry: 3600 rpm
